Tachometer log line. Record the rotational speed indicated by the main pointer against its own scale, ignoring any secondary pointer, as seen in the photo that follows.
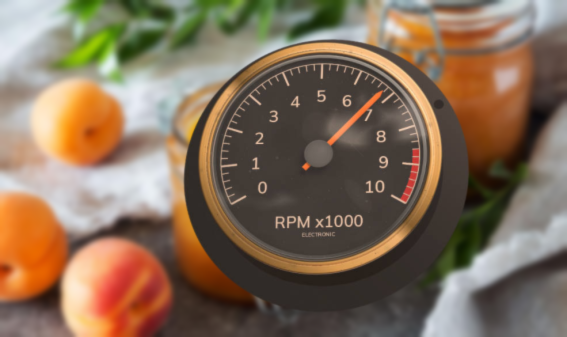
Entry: 6800 rpm
